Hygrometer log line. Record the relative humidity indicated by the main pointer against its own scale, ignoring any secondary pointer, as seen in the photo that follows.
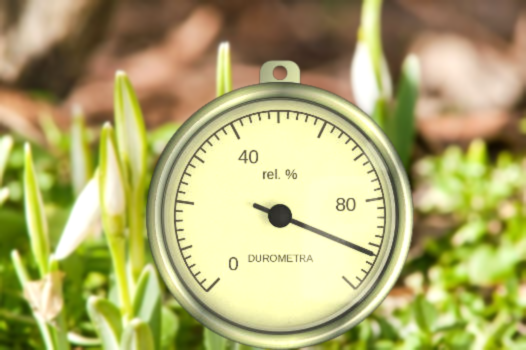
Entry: 92 %
